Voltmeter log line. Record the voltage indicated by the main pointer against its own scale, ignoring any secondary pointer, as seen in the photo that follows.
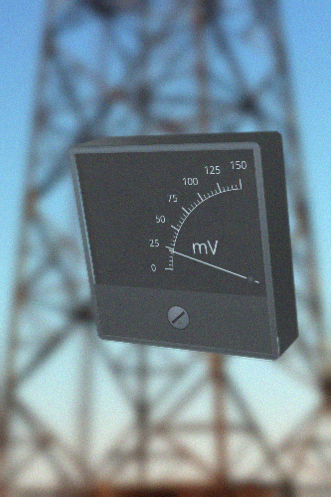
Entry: 25 mV
